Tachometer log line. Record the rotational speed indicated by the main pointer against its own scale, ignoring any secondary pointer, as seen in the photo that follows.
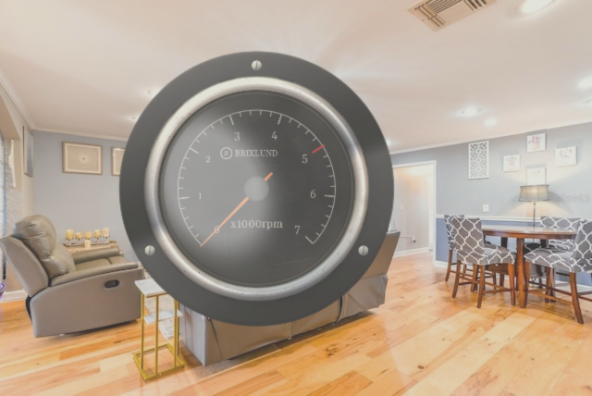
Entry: 0 rpm
